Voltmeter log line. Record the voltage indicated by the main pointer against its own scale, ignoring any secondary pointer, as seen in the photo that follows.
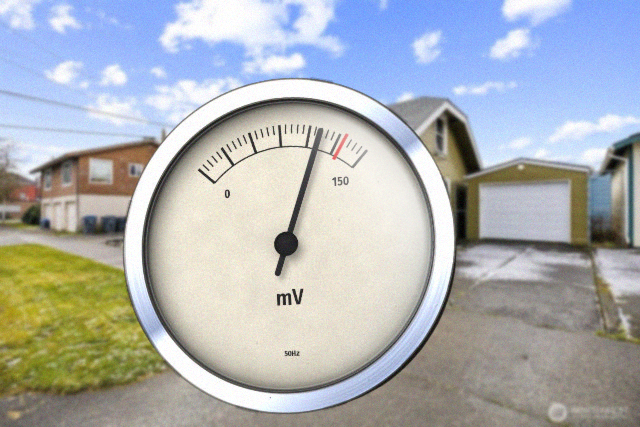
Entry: 110 mV
